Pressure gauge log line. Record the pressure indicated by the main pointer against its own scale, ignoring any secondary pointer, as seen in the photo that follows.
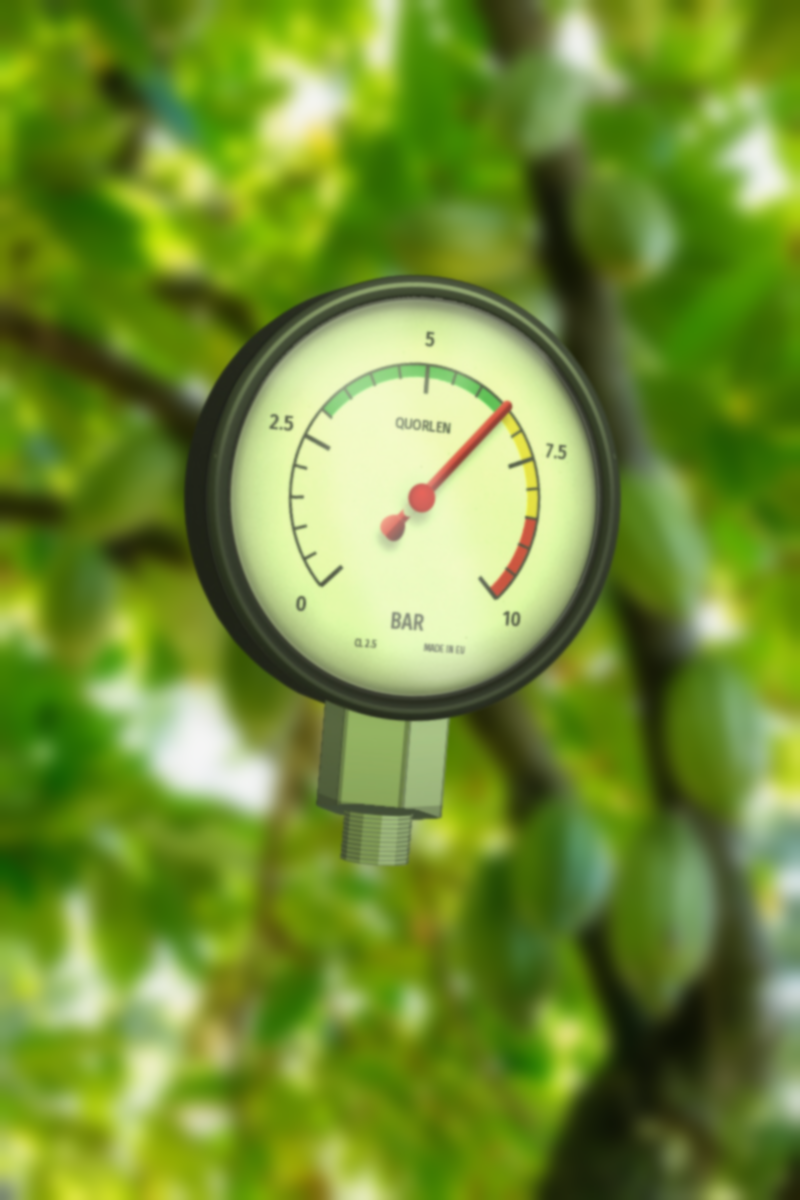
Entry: 6.5 bar
